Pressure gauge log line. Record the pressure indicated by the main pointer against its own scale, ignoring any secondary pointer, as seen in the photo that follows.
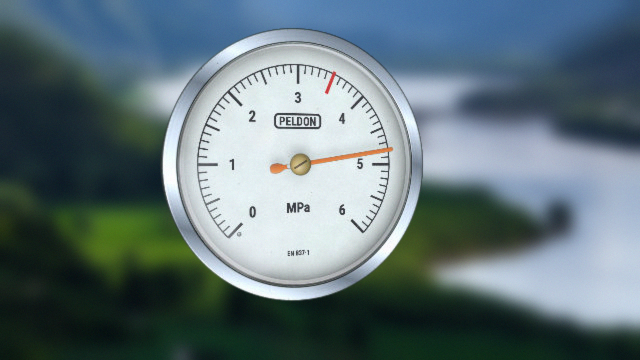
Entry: 4.8 MPa
